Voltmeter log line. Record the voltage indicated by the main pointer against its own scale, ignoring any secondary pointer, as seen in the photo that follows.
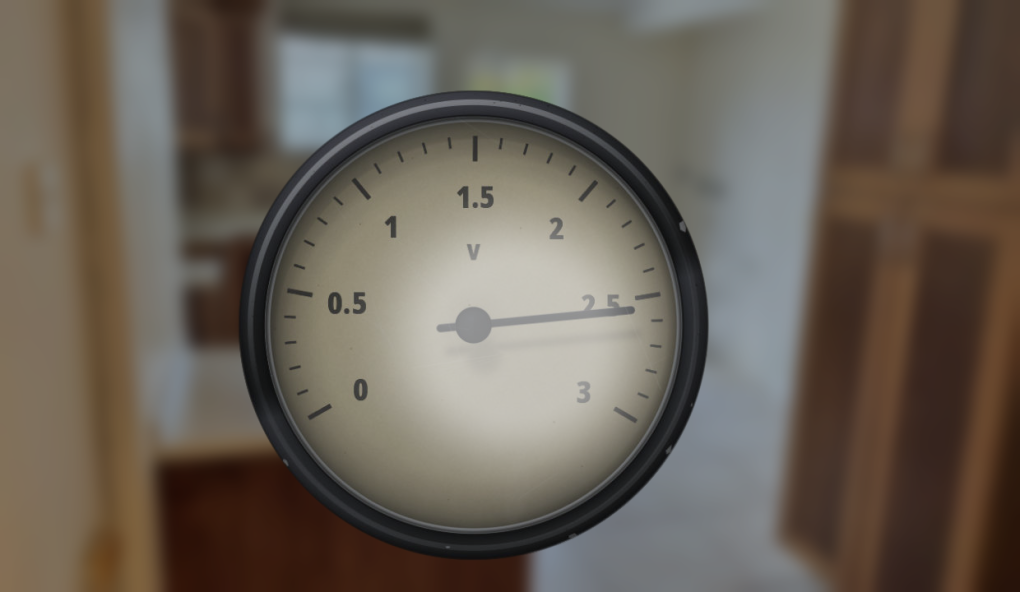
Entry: 2.55 V
